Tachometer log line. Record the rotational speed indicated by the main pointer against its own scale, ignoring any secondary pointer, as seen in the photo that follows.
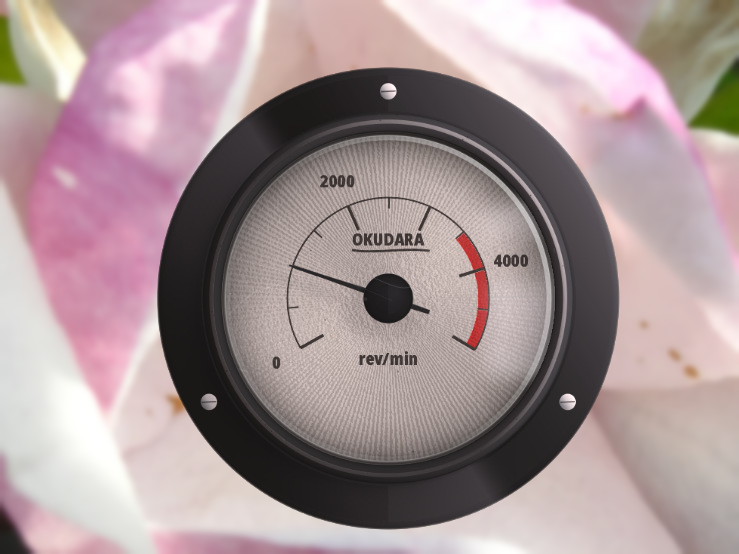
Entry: 1000 rpm
